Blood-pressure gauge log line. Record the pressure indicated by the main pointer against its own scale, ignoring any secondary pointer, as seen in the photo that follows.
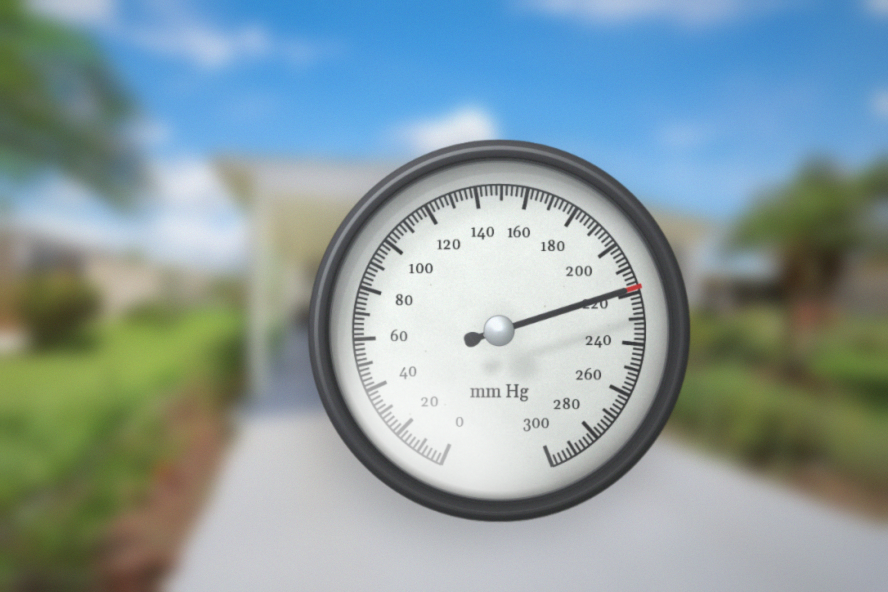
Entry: 218 mmHg
